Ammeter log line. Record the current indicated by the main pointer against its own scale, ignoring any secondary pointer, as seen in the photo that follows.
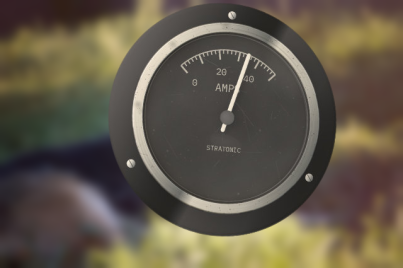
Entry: 34 A
